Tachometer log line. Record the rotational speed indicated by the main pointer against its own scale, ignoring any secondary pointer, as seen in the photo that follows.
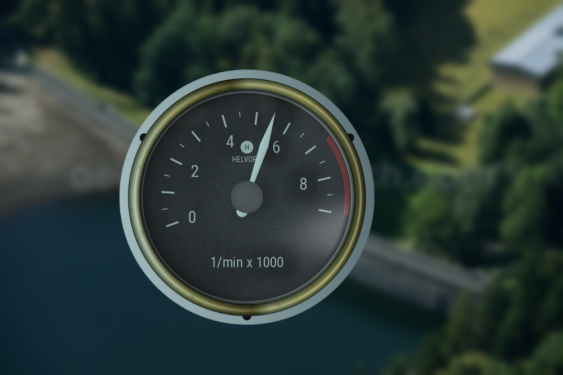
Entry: 5500 rpm
